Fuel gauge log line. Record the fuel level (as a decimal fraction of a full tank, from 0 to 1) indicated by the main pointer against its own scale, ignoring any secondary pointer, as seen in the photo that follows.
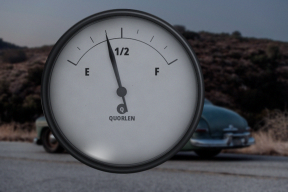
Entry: 0.375
